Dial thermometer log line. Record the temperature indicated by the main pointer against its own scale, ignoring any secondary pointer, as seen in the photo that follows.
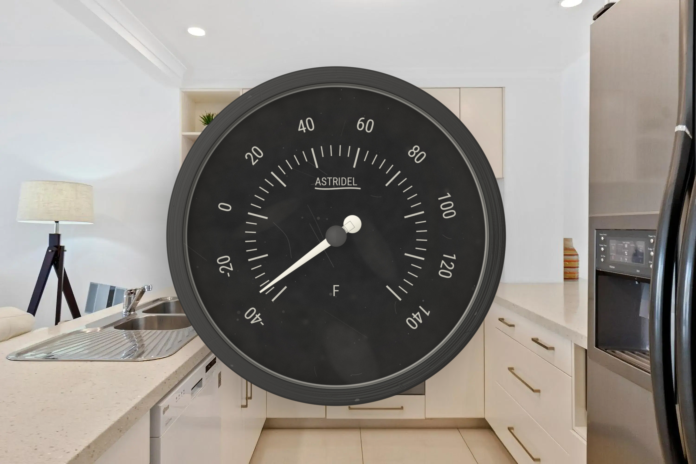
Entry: -34 °F
